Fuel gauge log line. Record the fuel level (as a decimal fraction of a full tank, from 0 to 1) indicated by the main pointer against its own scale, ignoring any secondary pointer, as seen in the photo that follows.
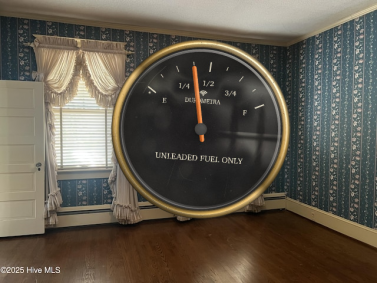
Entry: 0.375
